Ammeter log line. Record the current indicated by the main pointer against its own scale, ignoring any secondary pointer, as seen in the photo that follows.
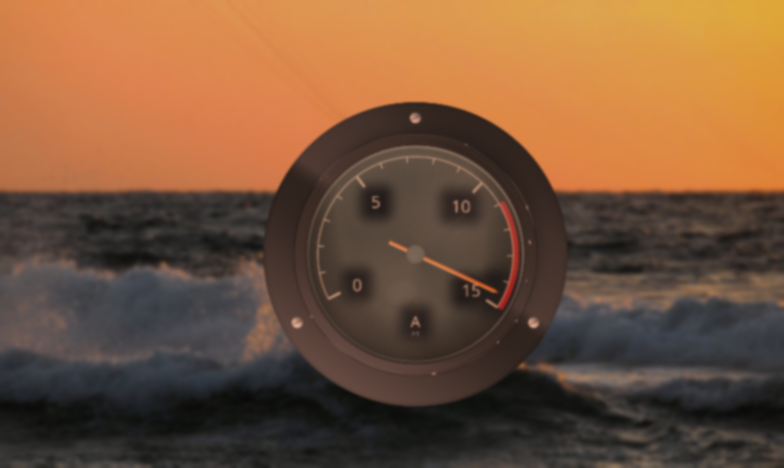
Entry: 14.5 A
